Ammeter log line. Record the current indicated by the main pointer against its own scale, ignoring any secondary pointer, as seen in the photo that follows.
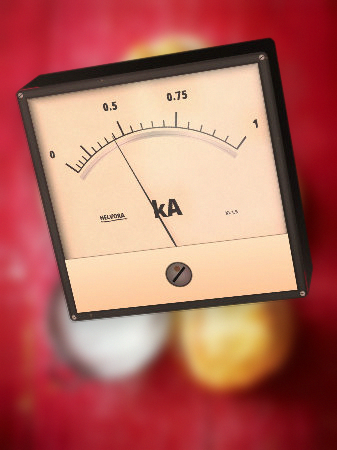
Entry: 0.45 kA
